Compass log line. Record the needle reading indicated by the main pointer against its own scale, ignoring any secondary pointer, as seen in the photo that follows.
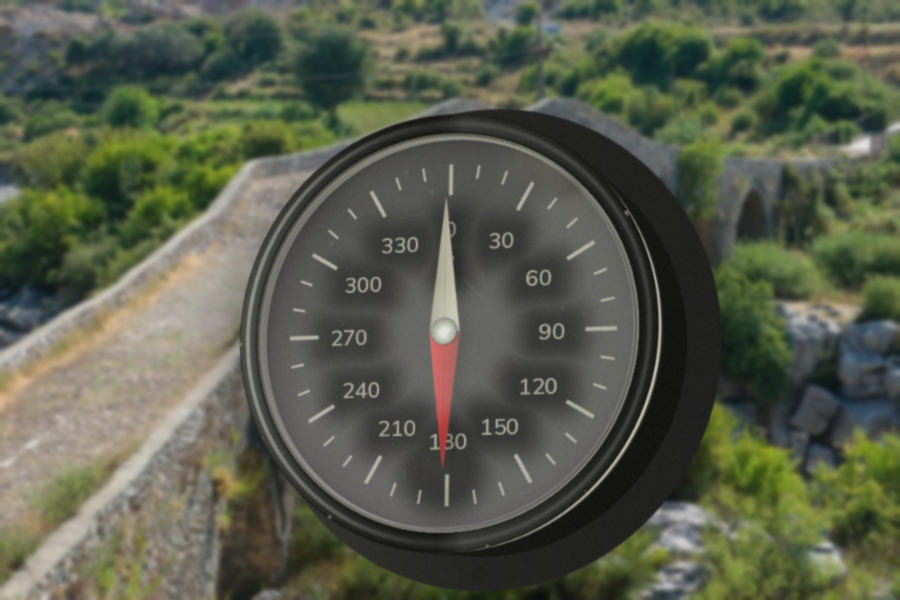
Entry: 180 °
